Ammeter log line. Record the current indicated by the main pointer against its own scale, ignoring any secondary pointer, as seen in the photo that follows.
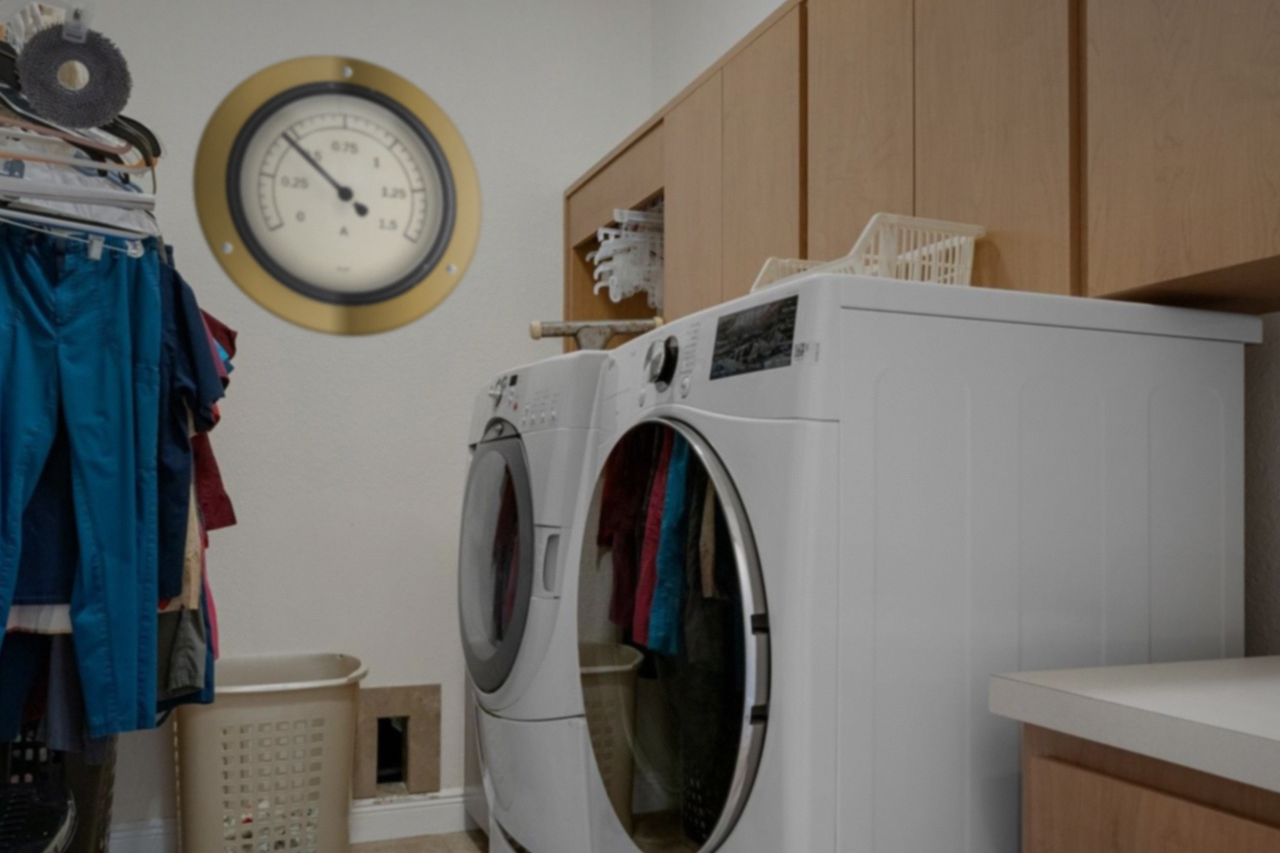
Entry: 0.45 A
